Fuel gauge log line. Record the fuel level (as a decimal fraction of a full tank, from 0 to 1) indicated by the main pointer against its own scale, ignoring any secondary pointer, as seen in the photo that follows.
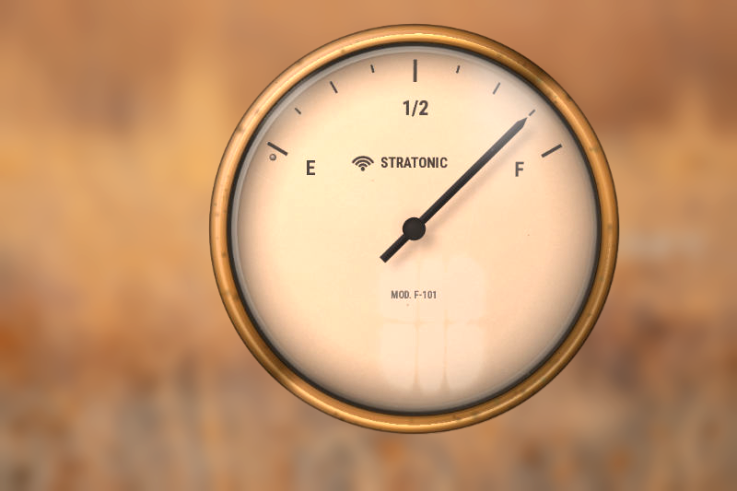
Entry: 0.875
